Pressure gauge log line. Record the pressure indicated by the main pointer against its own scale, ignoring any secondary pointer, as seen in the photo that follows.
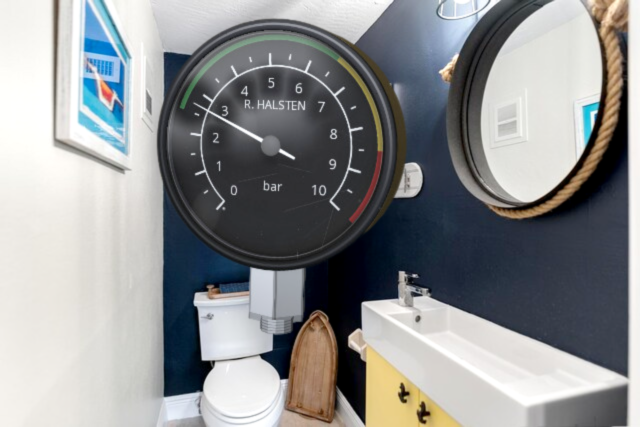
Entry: 2.75 bar
